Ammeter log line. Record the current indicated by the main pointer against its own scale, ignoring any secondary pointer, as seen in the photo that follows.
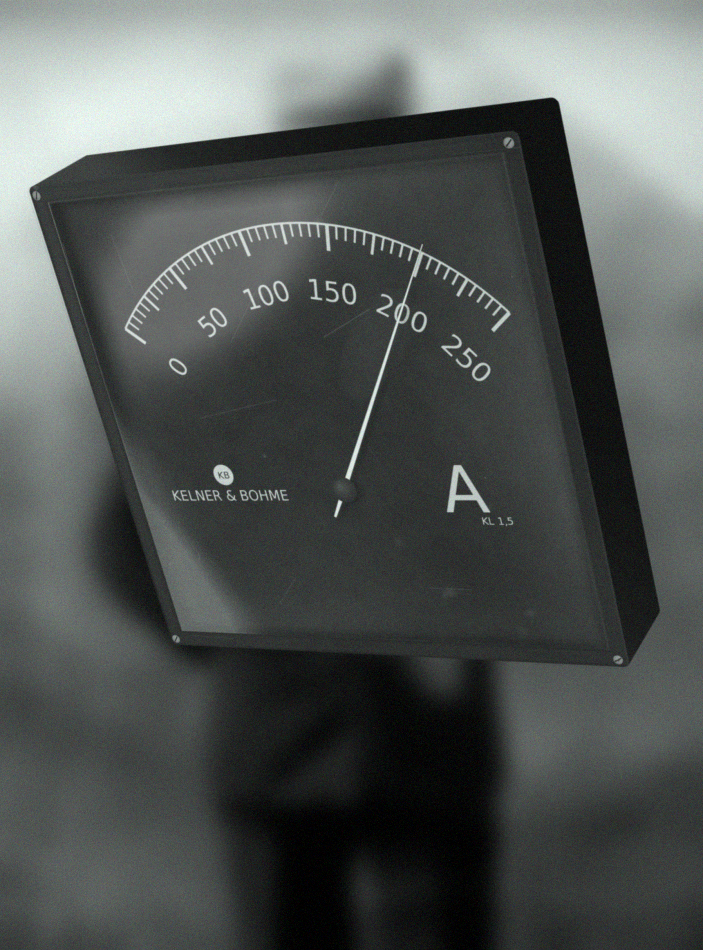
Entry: 200 A
